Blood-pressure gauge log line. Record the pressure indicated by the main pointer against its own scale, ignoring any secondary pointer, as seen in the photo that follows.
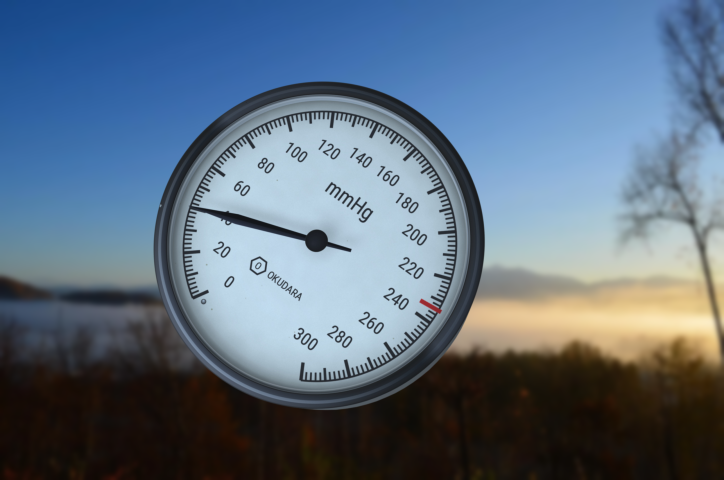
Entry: 40 mmHg
